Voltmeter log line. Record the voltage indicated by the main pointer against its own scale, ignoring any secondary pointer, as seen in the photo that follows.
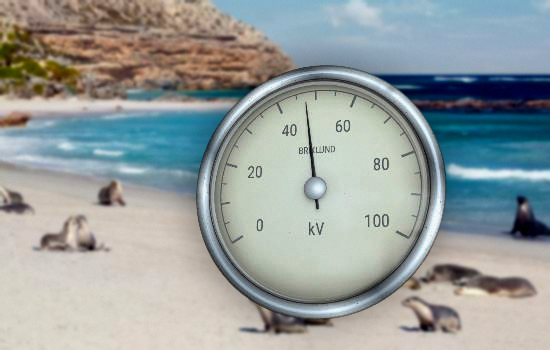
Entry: 47.5 kV
